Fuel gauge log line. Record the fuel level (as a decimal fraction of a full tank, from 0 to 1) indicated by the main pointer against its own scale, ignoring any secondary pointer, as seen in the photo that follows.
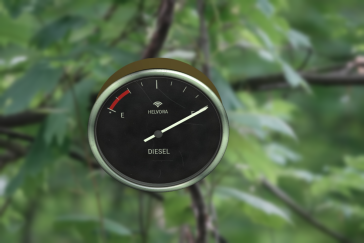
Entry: 1
